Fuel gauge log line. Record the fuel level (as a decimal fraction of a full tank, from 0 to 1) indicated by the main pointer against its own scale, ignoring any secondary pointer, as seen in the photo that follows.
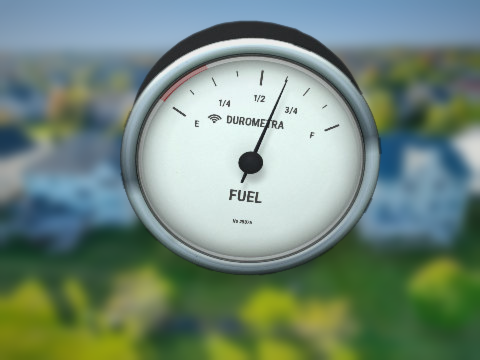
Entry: 0.625
